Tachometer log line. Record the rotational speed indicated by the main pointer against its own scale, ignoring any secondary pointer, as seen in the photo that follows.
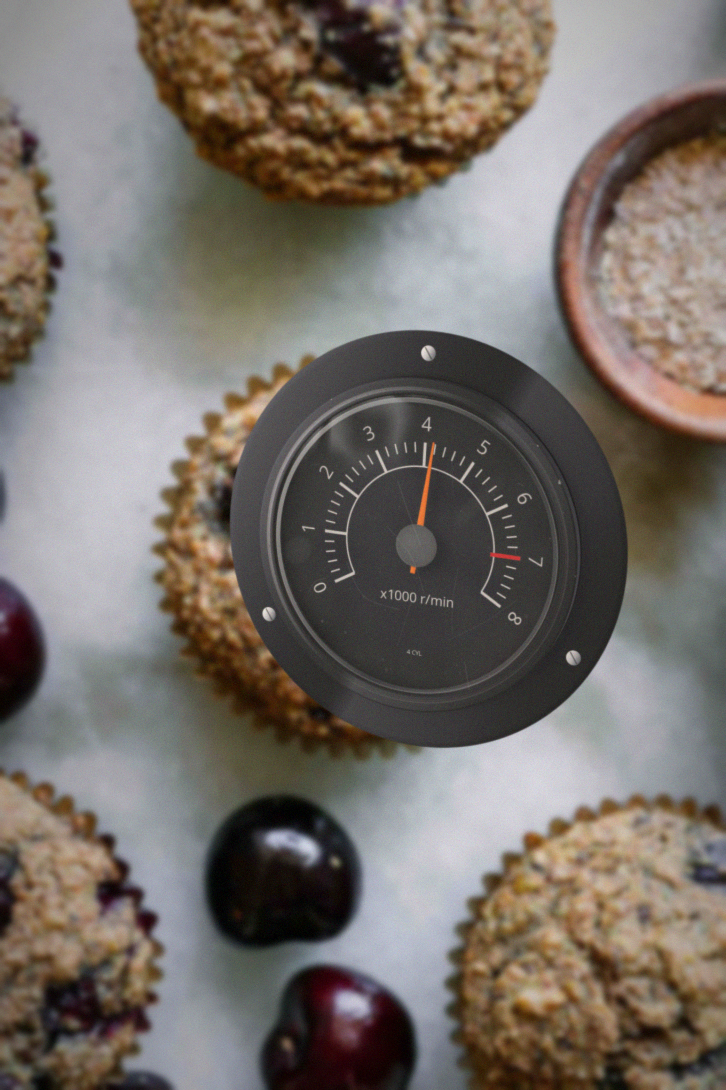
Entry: 4200 rpm
